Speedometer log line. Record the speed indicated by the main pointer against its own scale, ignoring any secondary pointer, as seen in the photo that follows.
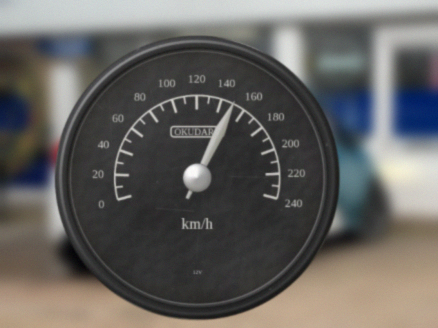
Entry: 150 km/h
